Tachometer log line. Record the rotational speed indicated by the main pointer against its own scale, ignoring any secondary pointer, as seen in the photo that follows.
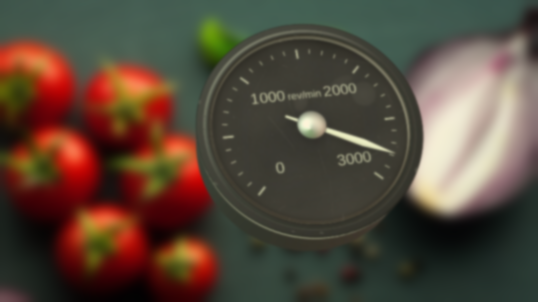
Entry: 2800 rpm
